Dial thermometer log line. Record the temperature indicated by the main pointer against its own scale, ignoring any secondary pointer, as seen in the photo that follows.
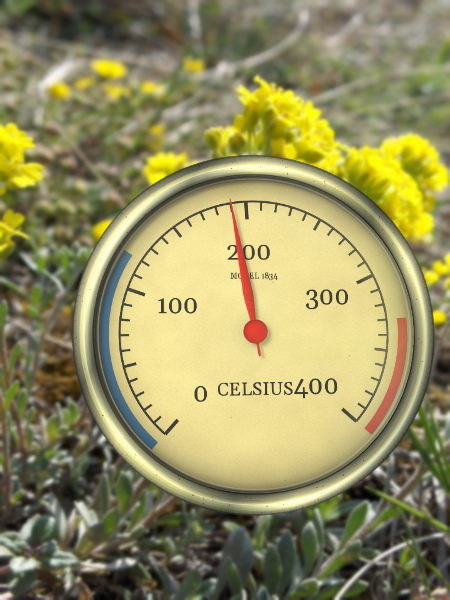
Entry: 190 °C
